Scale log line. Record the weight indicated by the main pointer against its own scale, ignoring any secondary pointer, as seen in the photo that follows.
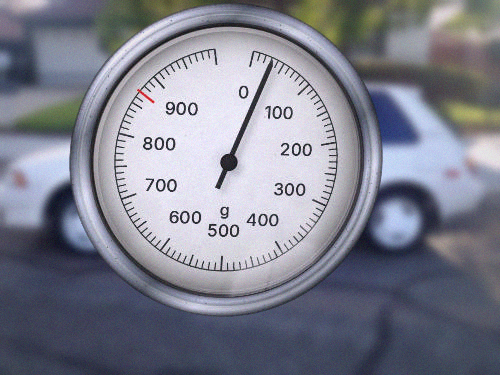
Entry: 30 g
